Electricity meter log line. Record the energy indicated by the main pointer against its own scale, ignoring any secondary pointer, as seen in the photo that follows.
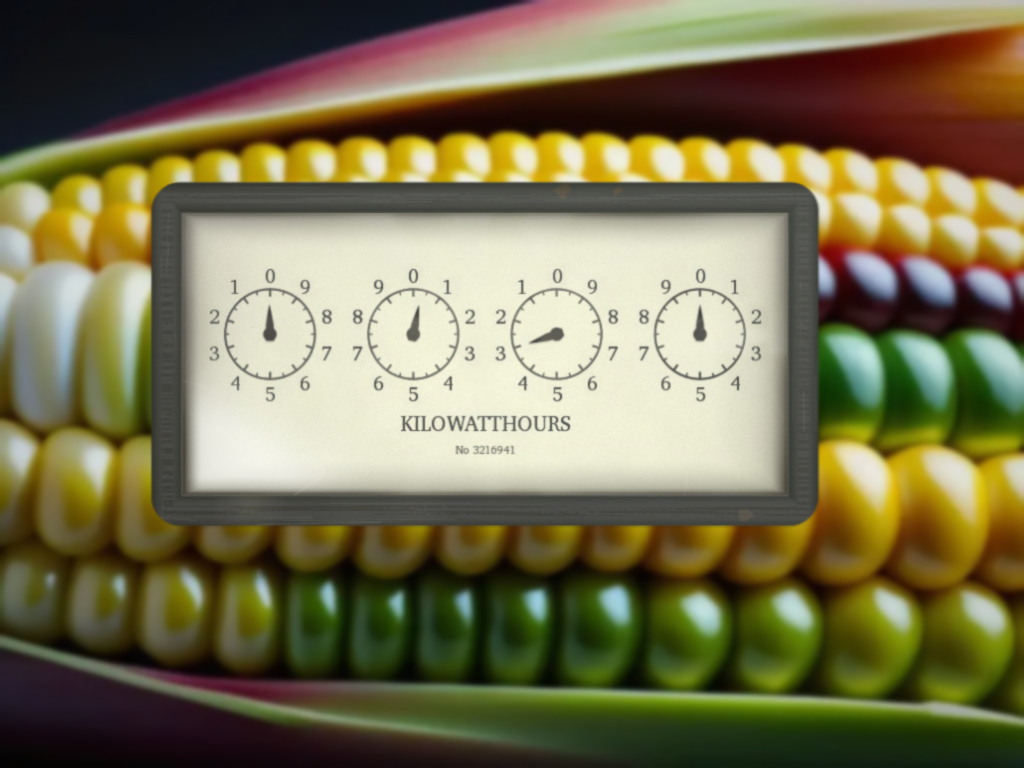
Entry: 30 kWh
